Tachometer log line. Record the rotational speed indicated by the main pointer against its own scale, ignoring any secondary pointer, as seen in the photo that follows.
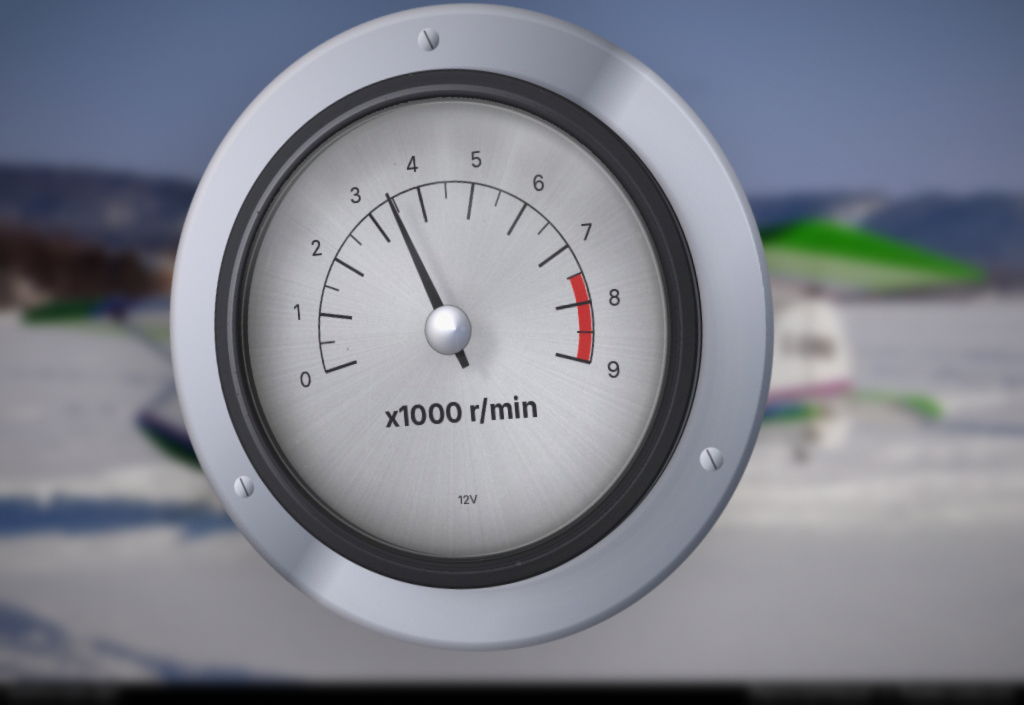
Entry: 3500 rpm
